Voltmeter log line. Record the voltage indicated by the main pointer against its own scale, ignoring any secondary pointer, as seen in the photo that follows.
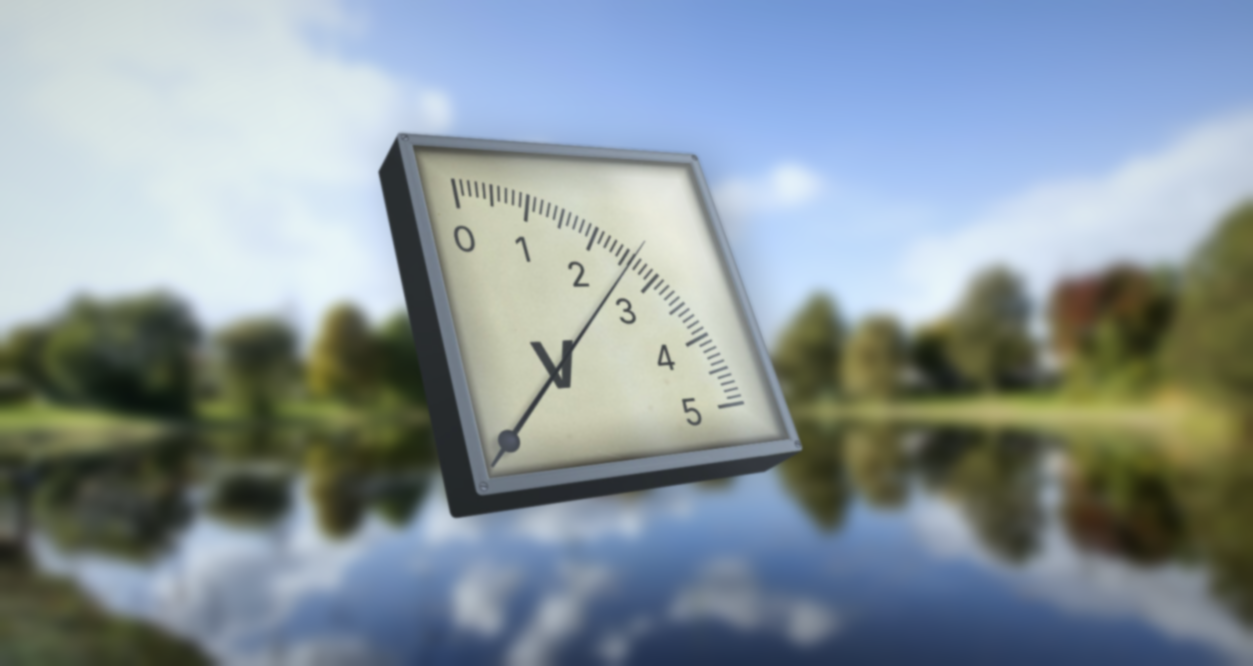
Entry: 2.6 V
